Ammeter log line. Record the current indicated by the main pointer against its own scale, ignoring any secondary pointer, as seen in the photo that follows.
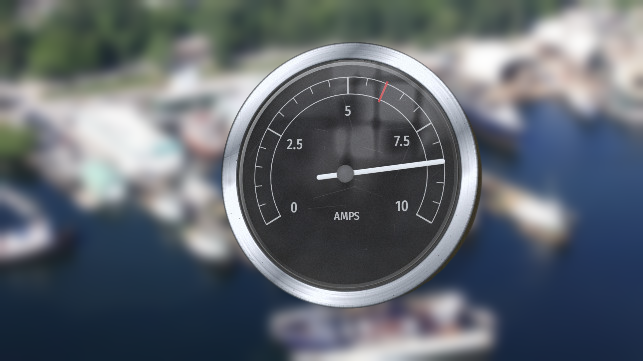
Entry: 8.5 A
